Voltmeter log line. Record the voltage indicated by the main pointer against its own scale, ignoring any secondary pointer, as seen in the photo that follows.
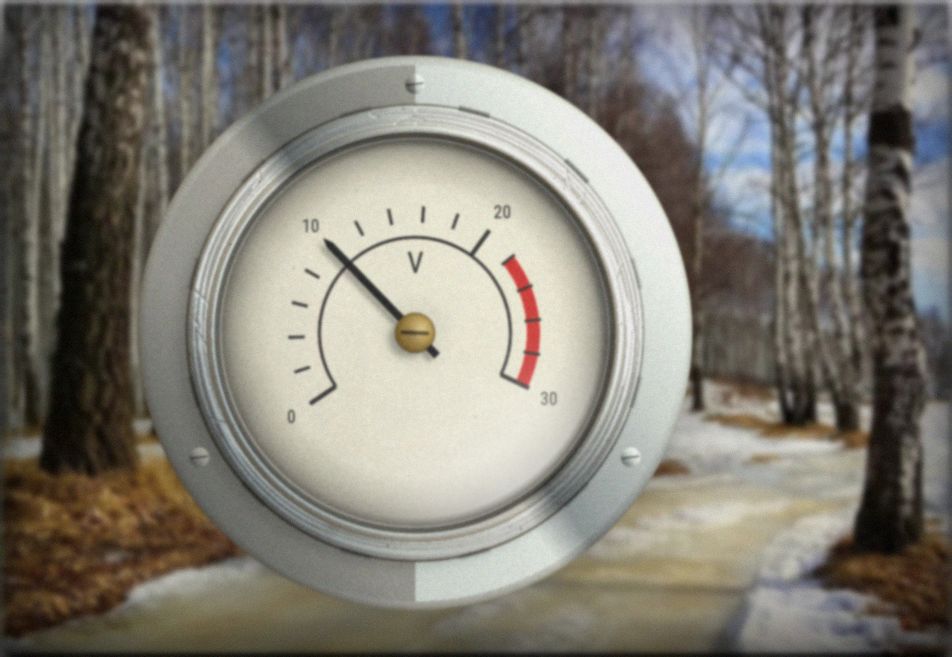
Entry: 10 V
